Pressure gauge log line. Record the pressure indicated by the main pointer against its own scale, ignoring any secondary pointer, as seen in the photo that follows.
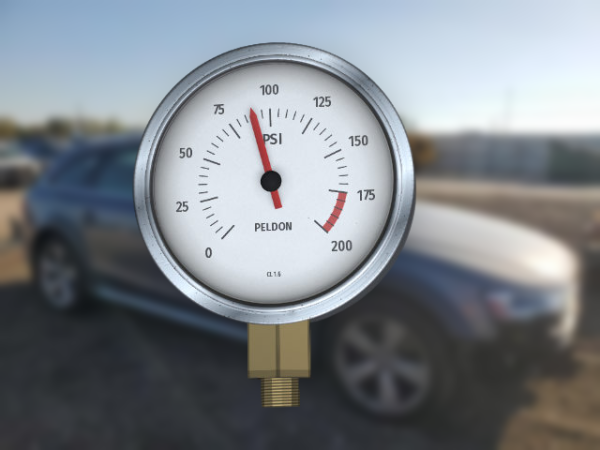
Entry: 90 psi
